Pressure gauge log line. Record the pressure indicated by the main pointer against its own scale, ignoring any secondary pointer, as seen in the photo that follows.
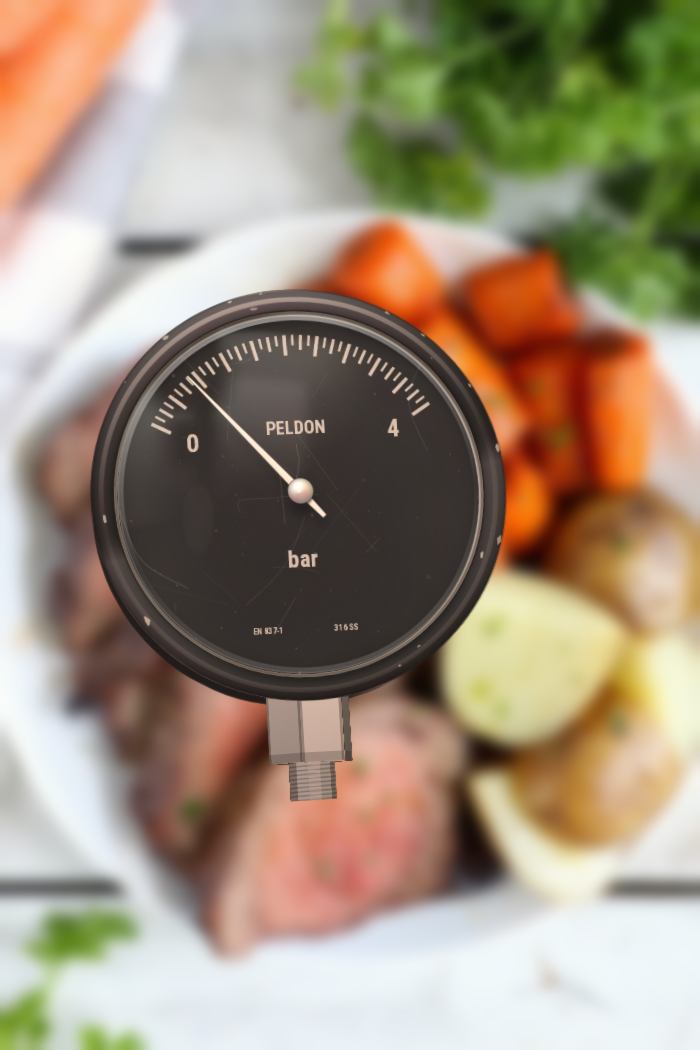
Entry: 0.7 bar
